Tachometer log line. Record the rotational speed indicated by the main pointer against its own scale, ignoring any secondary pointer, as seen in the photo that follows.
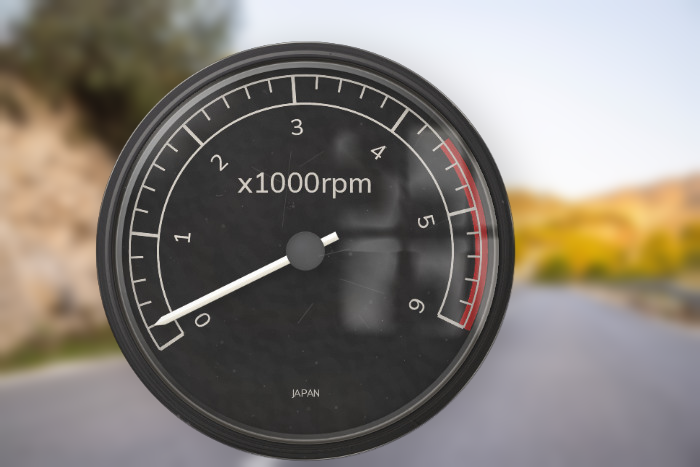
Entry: 200 rpm
